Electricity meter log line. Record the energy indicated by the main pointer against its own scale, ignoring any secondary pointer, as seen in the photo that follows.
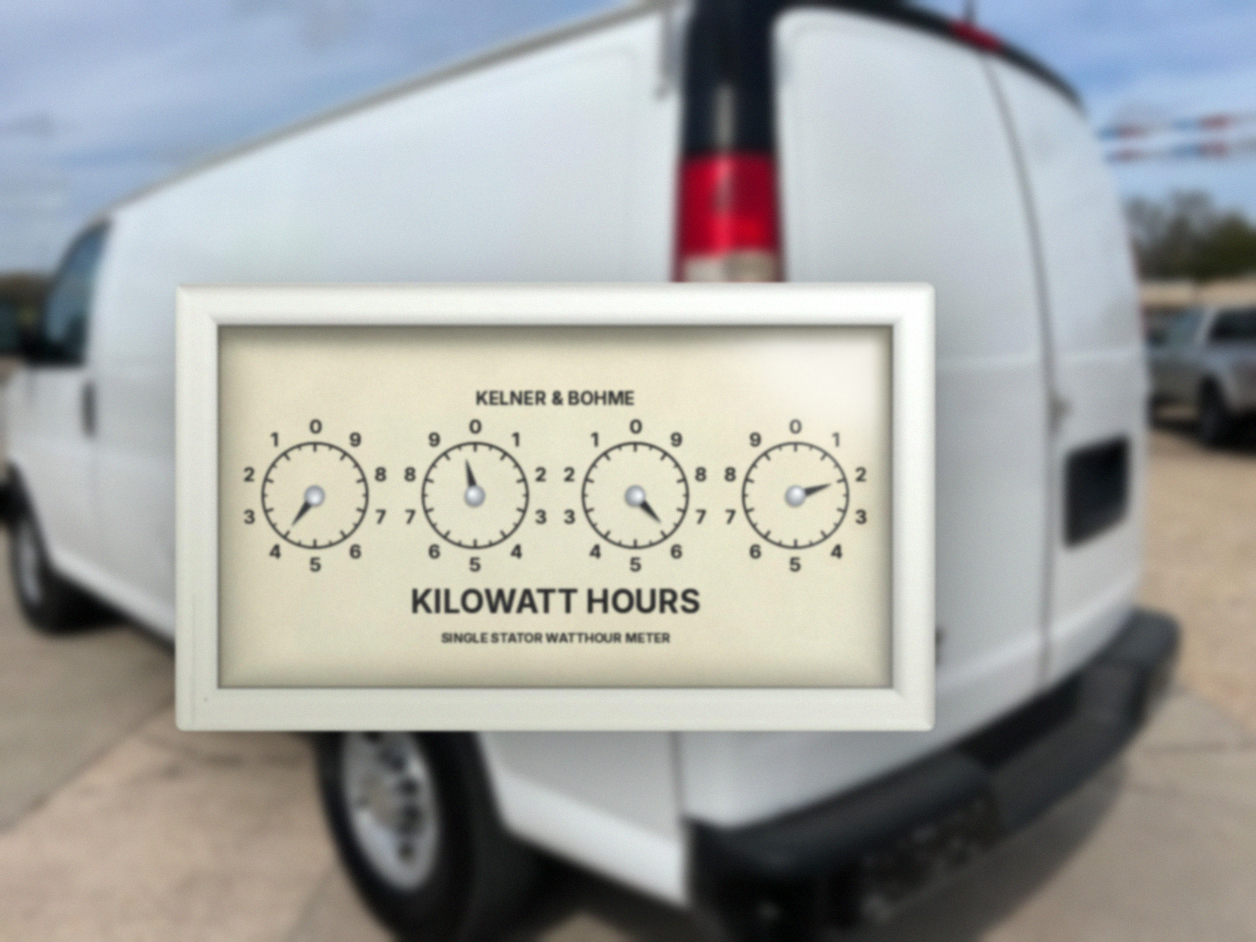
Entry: 3962 kWh
